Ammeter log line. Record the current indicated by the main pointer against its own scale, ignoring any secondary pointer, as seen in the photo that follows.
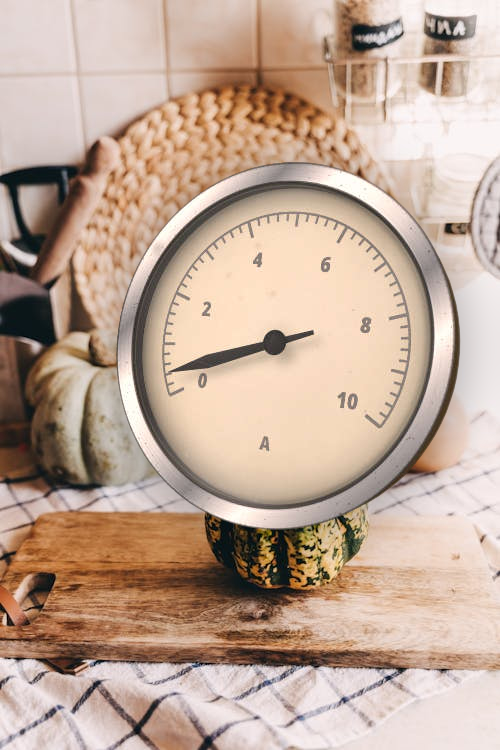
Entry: 0.4 A
